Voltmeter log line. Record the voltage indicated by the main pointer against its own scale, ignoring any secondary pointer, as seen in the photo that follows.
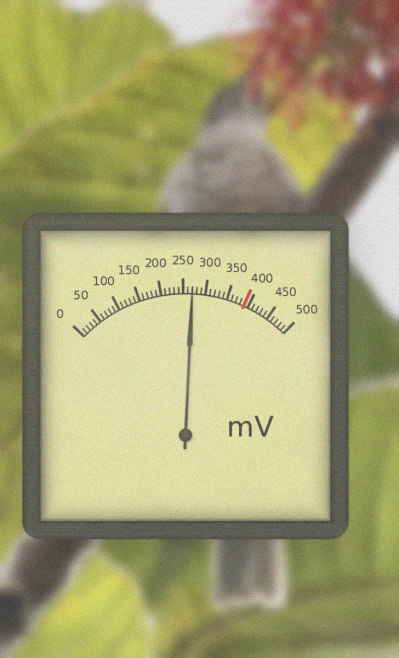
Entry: 270 mV
